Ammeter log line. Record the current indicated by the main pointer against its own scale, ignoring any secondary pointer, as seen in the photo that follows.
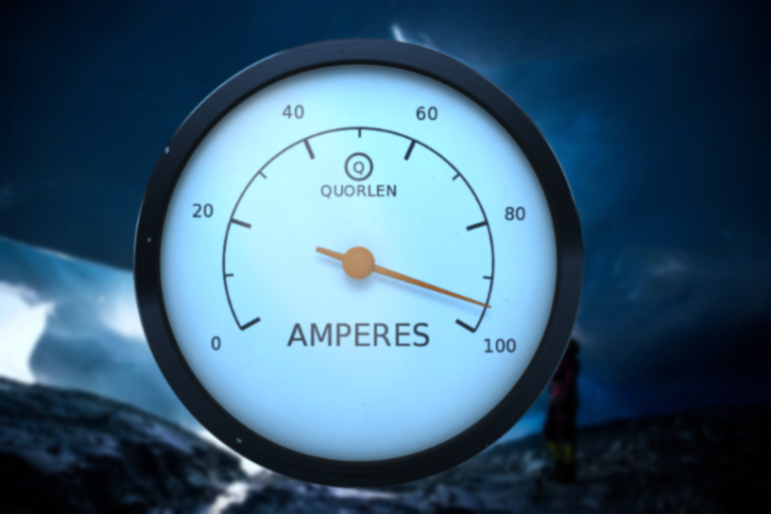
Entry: 95 A
